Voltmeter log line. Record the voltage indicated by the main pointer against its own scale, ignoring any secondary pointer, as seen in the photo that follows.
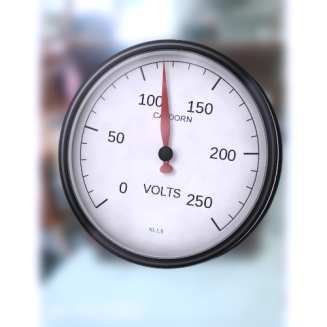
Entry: 115 V
